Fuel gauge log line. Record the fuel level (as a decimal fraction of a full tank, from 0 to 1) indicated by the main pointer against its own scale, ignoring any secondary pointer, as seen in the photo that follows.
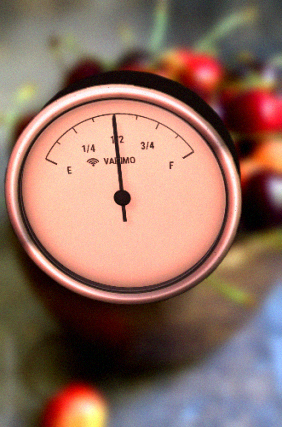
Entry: 0.5
